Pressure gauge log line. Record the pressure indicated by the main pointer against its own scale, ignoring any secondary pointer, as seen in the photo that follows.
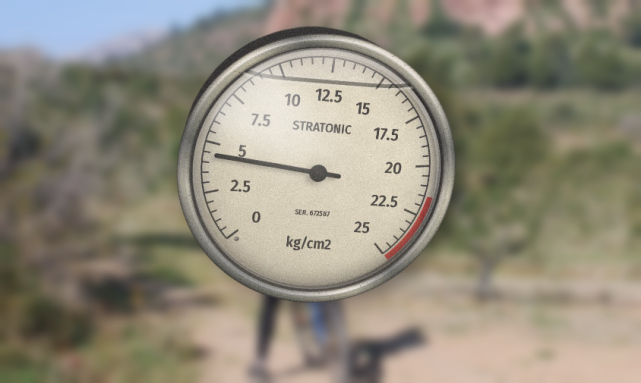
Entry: 4.5 kg/cm²
